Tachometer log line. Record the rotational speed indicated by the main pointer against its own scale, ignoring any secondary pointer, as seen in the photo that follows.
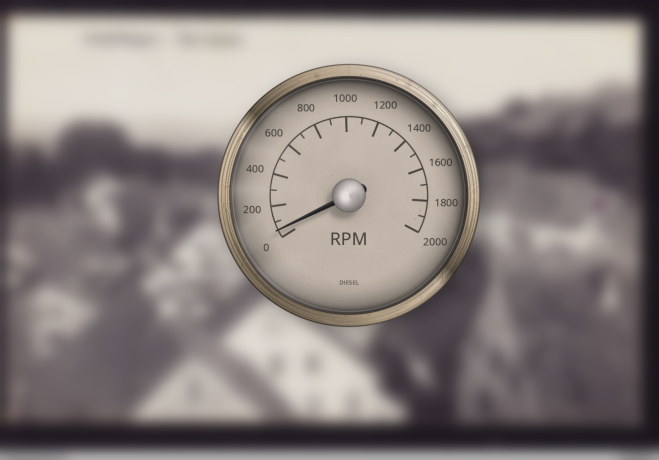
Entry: 50 rpm
